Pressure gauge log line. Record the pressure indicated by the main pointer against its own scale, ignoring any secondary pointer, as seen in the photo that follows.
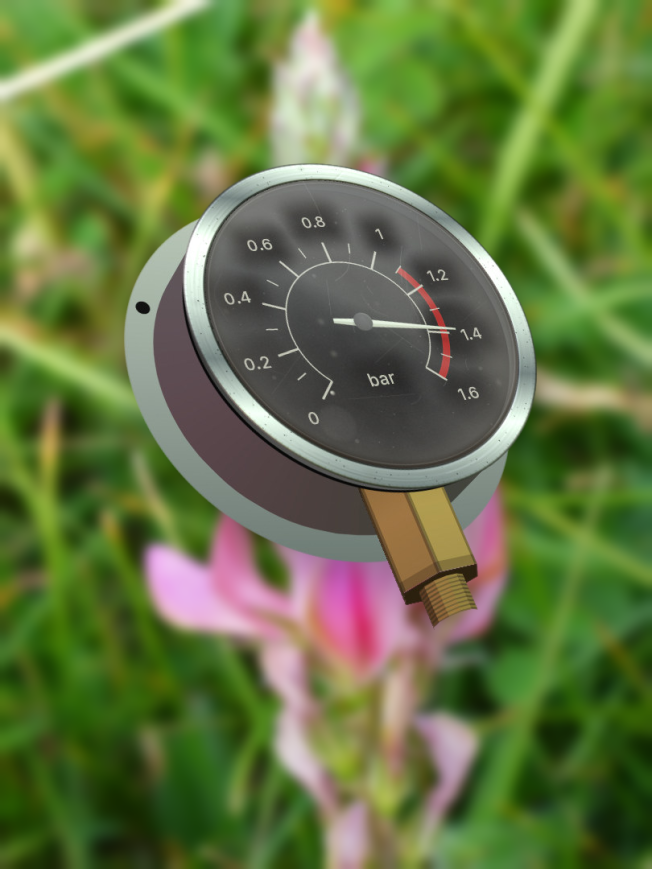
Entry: 1.4 bar
